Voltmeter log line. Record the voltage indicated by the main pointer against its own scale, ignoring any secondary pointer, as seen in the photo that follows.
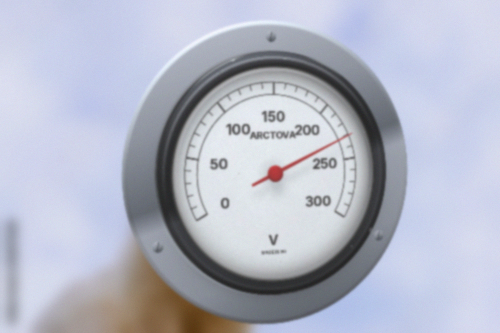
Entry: 230 V
